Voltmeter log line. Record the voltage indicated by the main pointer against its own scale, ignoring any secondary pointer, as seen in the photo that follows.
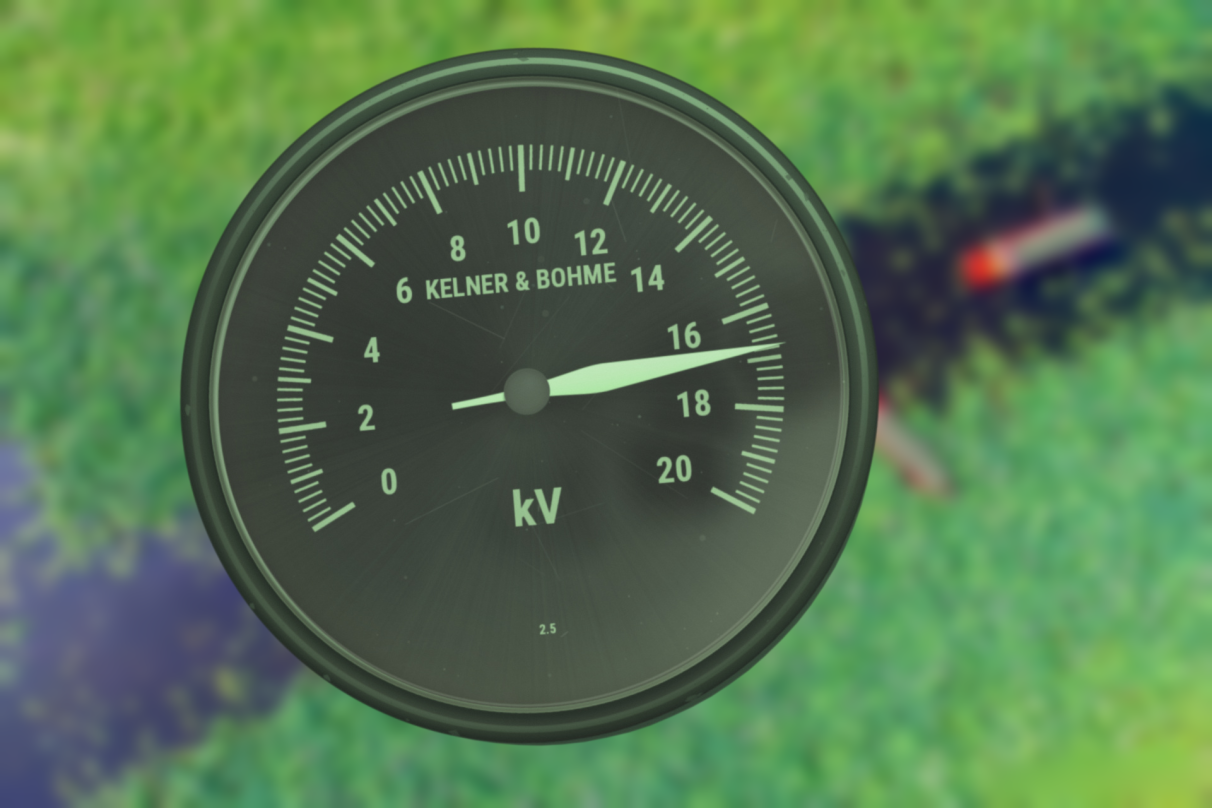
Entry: 16.8 kV
